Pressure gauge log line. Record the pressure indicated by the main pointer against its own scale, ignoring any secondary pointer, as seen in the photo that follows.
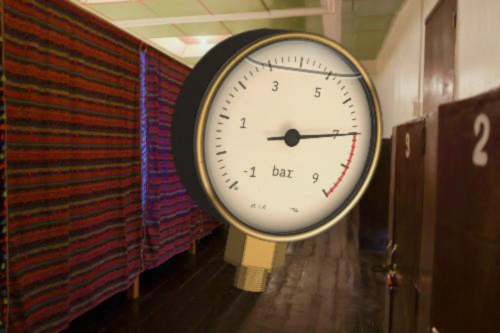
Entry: 7 bar
